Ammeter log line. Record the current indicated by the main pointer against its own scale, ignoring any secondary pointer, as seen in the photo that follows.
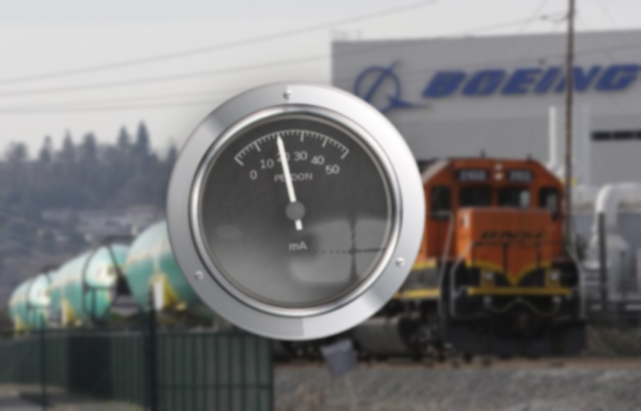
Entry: 20 mA
